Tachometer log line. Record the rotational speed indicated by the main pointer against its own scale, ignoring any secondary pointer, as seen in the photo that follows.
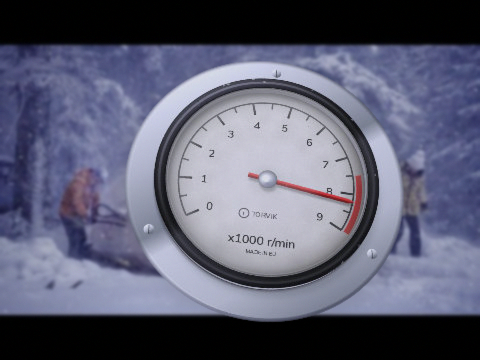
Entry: 8250 rpm
